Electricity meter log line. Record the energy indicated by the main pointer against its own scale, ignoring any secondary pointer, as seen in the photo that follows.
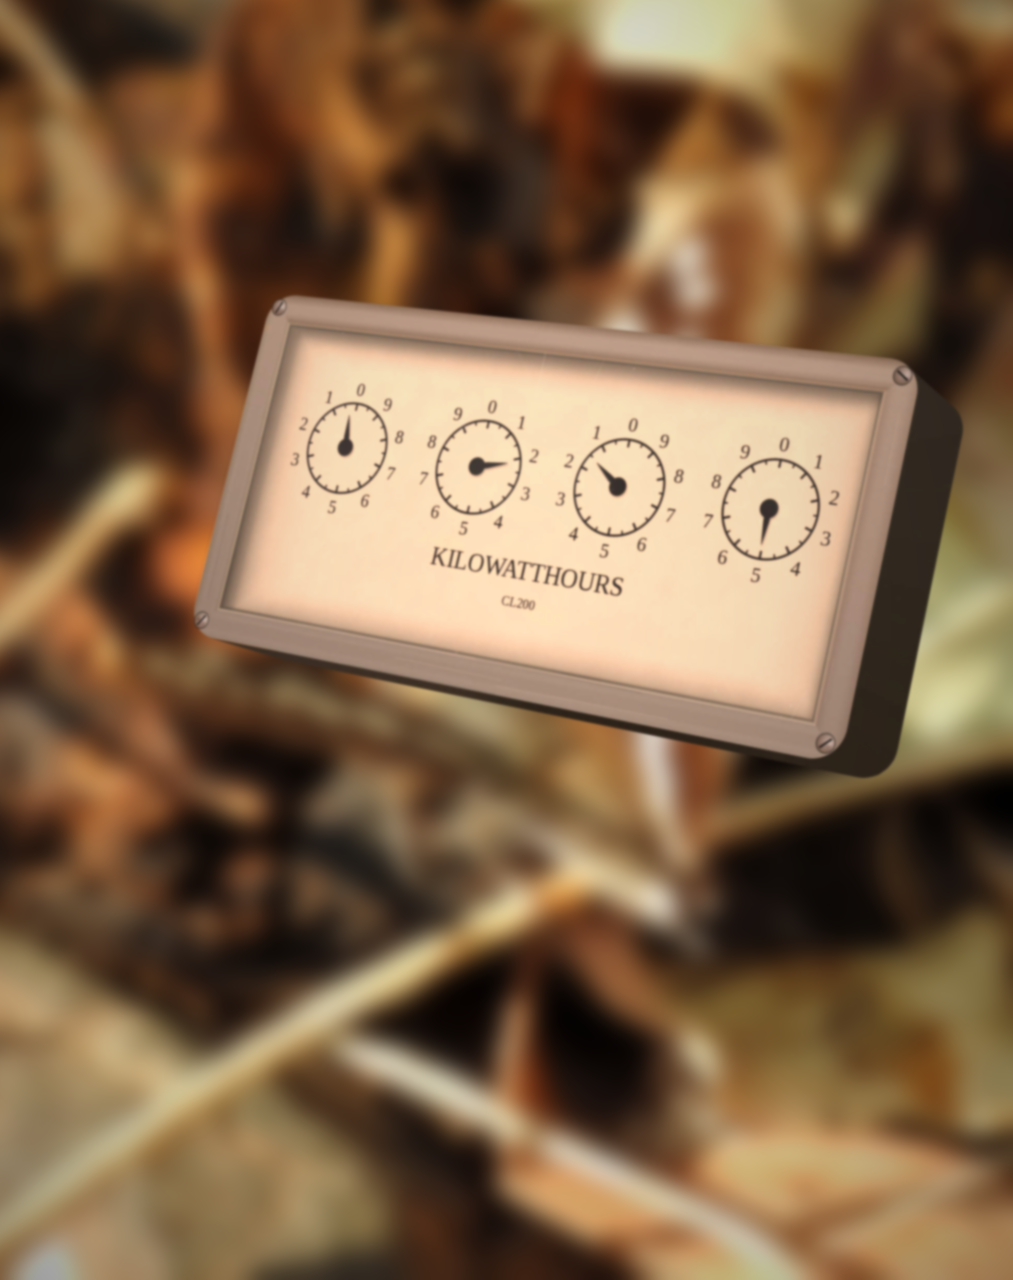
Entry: 215 kWh
